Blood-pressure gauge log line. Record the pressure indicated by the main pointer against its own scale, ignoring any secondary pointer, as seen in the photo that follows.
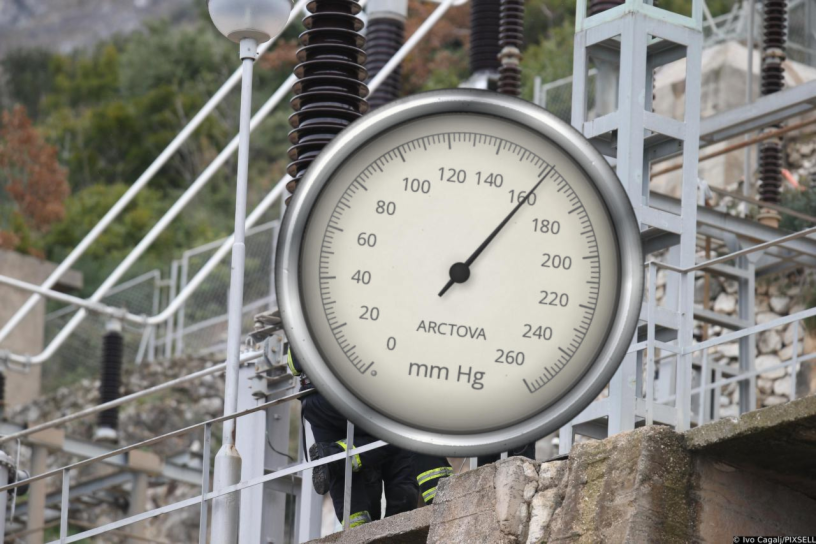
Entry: 162 mmHg
